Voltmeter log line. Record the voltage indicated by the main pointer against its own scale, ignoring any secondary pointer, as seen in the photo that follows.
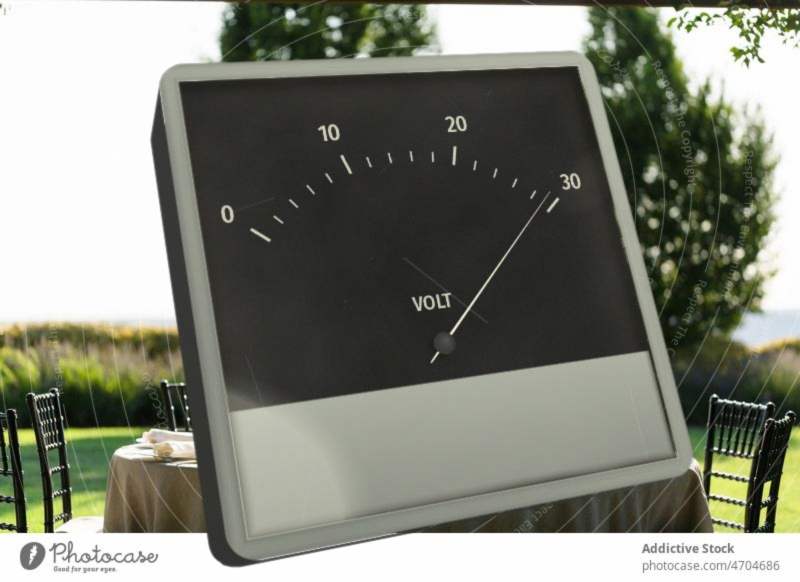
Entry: 29 V
